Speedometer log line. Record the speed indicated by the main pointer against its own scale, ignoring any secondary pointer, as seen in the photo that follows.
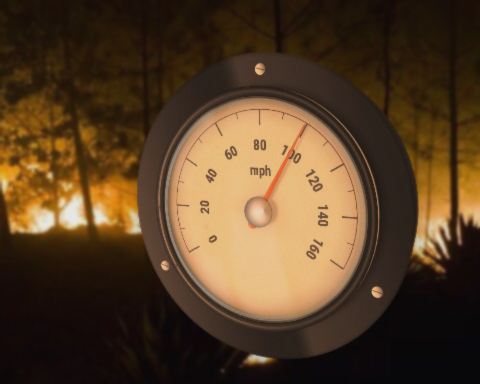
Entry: 100 mph
